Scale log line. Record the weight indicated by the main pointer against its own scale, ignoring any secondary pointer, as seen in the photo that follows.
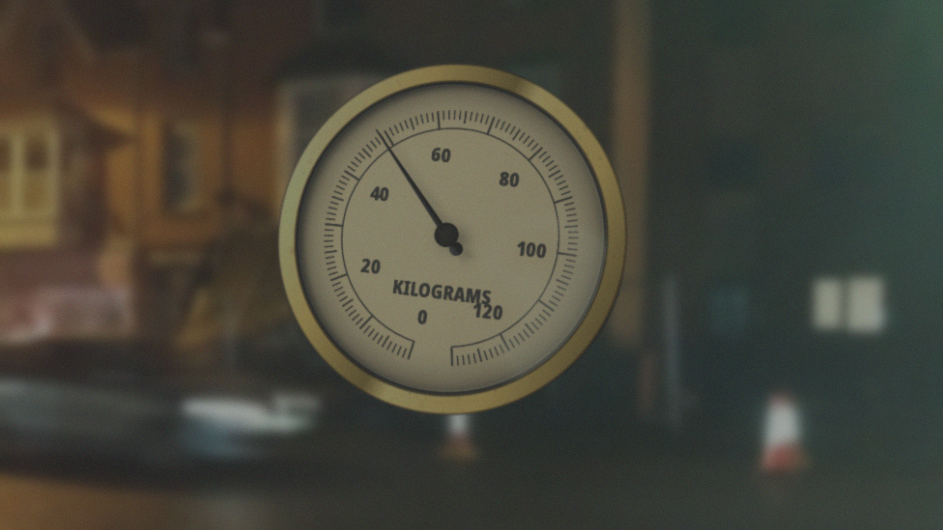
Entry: 49 kg
